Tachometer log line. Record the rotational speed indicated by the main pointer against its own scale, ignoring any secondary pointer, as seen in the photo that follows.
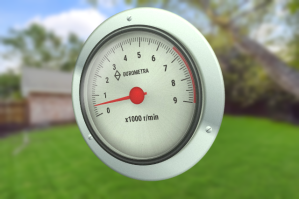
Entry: 500 rpm
